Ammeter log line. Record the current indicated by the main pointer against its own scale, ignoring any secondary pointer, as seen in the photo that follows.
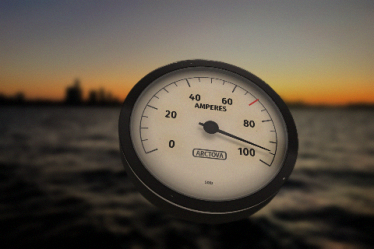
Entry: 95 A
